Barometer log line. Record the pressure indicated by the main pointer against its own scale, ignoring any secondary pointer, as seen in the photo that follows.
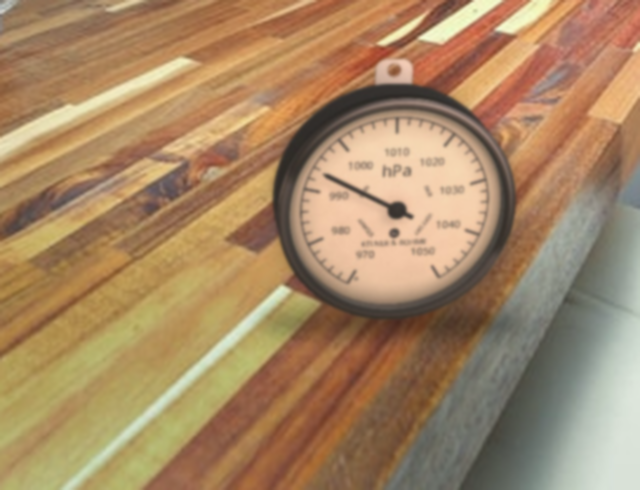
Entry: 994 hPa
